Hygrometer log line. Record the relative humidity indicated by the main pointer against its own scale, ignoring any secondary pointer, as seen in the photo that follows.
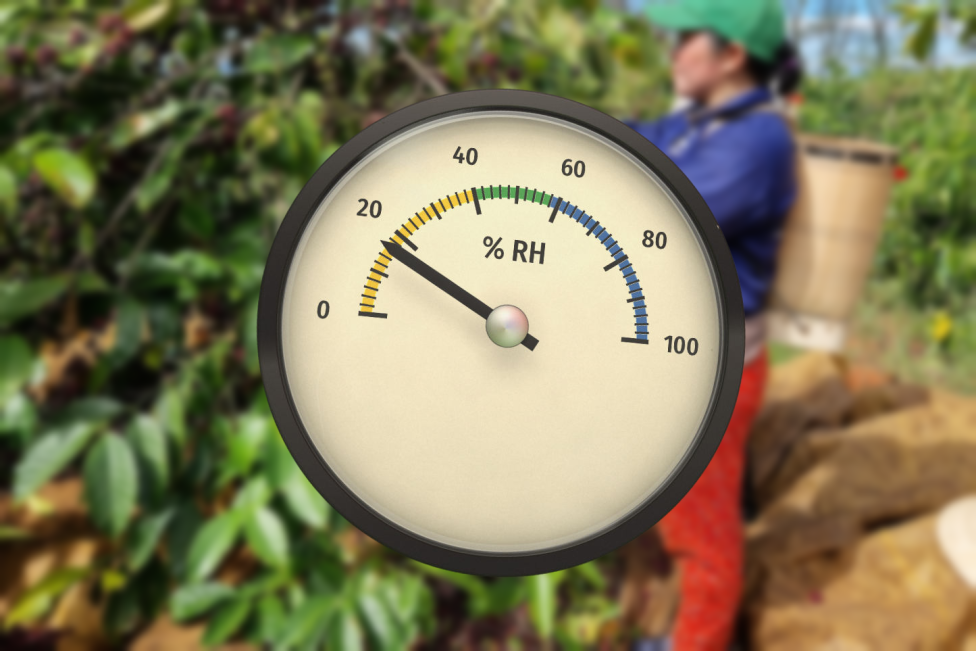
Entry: 16 %
